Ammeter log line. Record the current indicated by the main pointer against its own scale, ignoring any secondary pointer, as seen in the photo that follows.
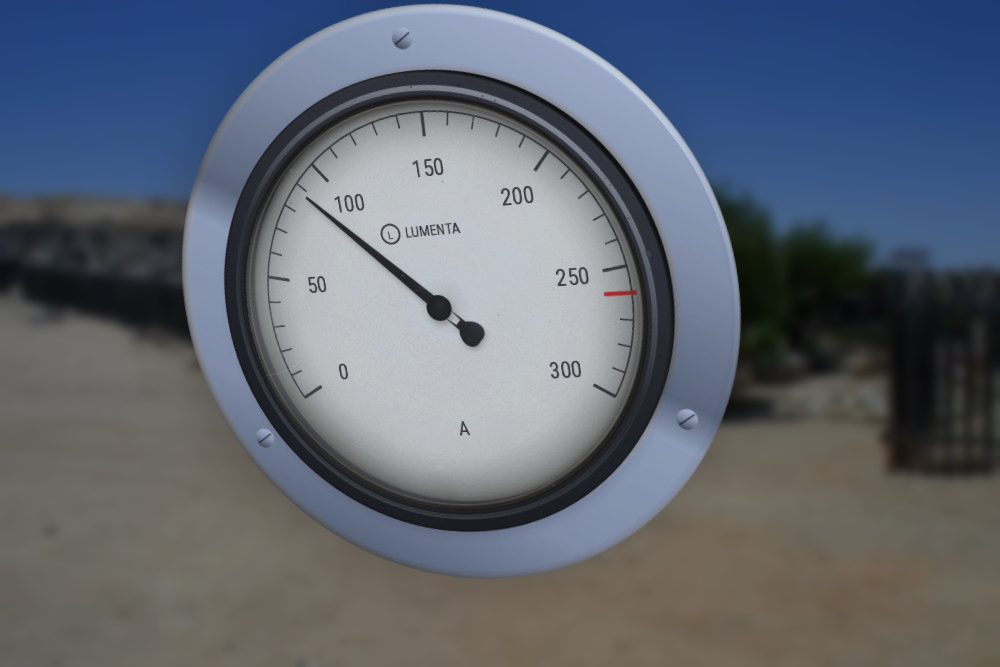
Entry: 90 A
